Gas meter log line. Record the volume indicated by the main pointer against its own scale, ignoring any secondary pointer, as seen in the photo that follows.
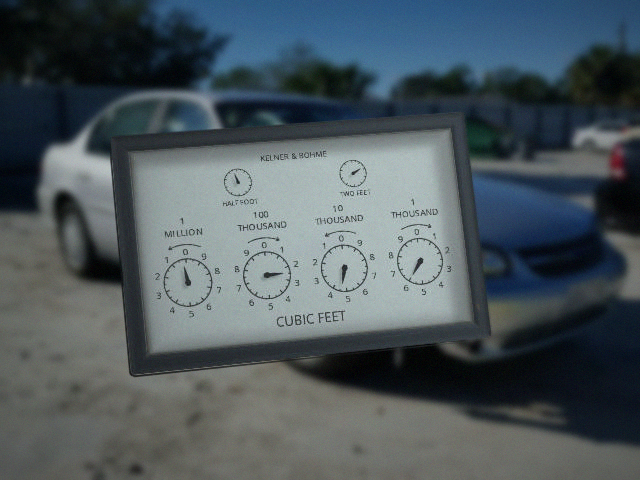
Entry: 24600 ft³
